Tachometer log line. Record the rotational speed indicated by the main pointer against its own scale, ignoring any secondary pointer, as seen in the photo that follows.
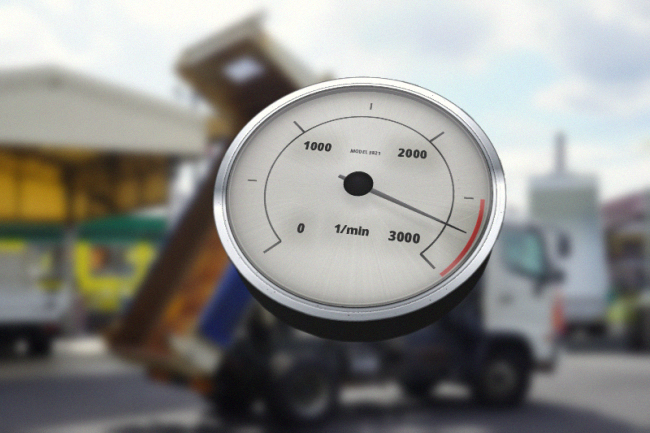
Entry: 2750 rpm
